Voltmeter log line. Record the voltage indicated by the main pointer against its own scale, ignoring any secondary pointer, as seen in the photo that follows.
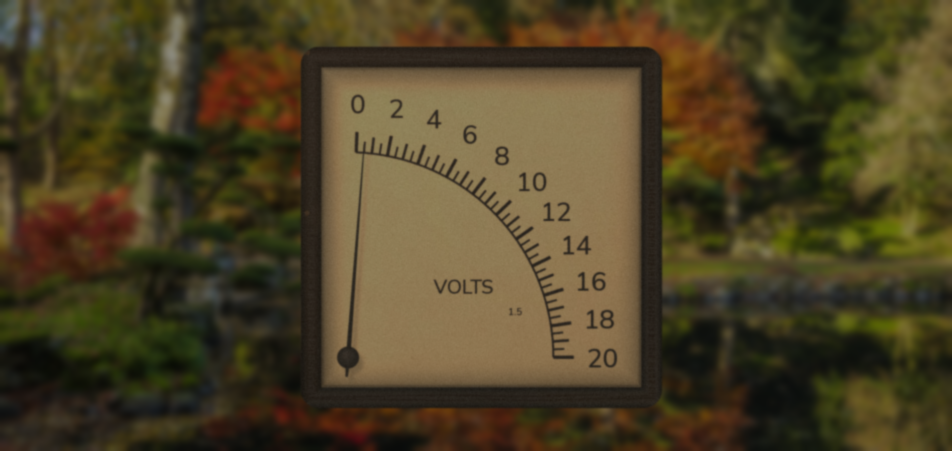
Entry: 0.5 V
